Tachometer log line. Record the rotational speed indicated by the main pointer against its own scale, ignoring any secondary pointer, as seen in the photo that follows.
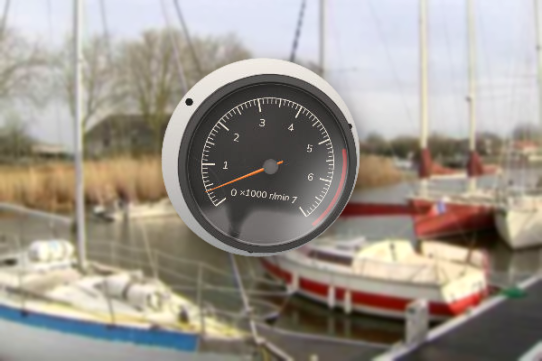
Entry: 400 rpm
